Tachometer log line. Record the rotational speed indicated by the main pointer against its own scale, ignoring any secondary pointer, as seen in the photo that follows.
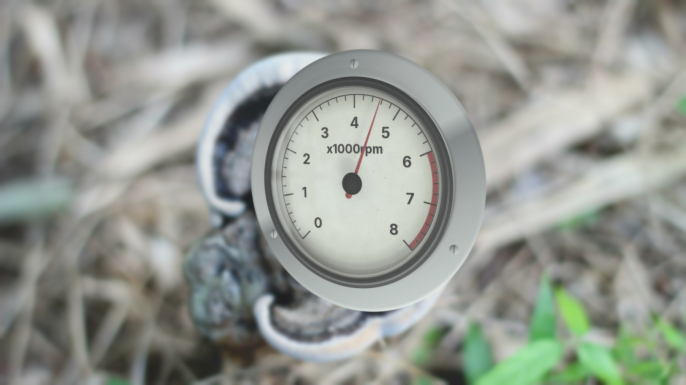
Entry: 4600 rpm
